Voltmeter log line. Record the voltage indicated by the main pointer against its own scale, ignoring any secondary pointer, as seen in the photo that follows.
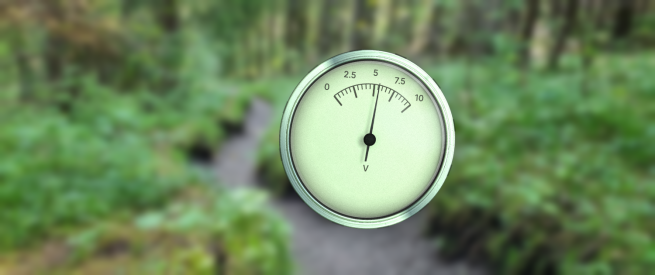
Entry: 5.5 V
